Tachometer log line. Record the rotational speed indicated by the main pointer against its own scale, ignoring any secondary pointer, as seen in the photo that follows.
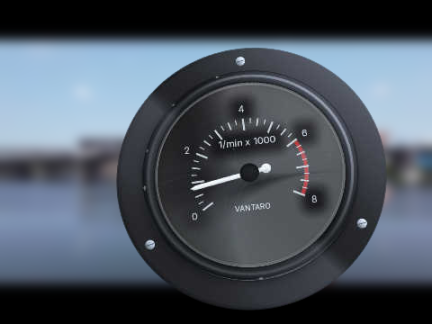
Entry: 750 rpm
